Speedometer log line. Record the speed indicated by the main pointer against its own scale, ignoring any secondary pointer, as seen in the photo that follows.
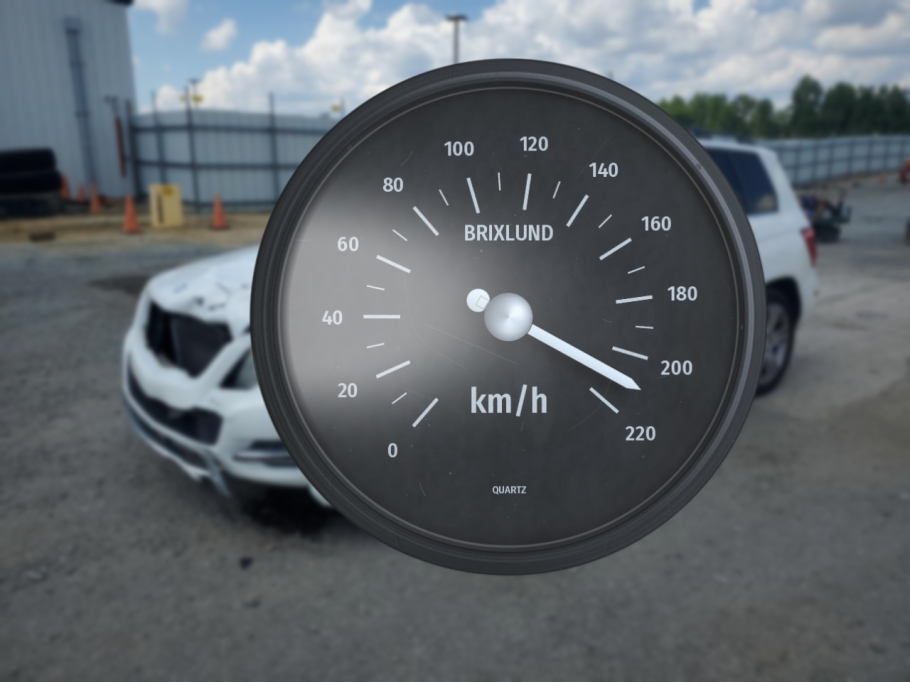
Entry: 210 km/h
